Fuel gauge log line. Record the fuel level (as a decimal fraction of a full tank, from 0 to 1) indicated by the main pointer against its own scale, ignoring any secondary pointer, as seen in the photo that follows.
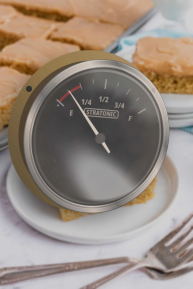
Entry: 0.125
